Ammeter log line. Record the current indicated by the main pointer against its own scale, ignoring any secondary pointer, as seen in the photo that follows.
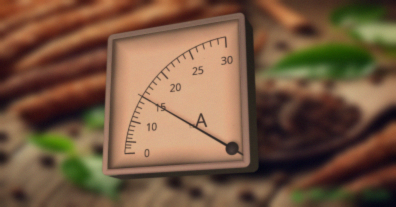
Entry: 15 A
